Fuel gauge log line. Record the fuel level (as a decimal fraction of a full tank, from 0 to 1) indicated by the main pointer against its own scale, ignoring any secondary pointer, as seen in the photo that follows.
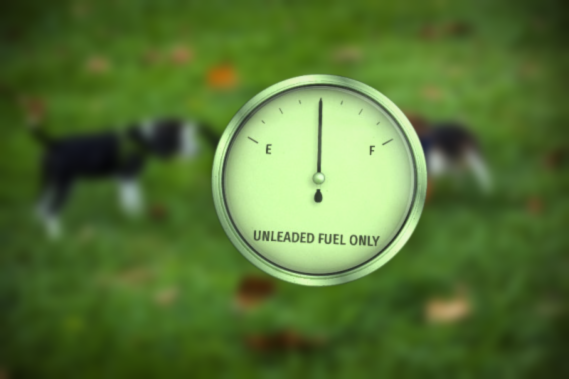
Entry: 0.5
